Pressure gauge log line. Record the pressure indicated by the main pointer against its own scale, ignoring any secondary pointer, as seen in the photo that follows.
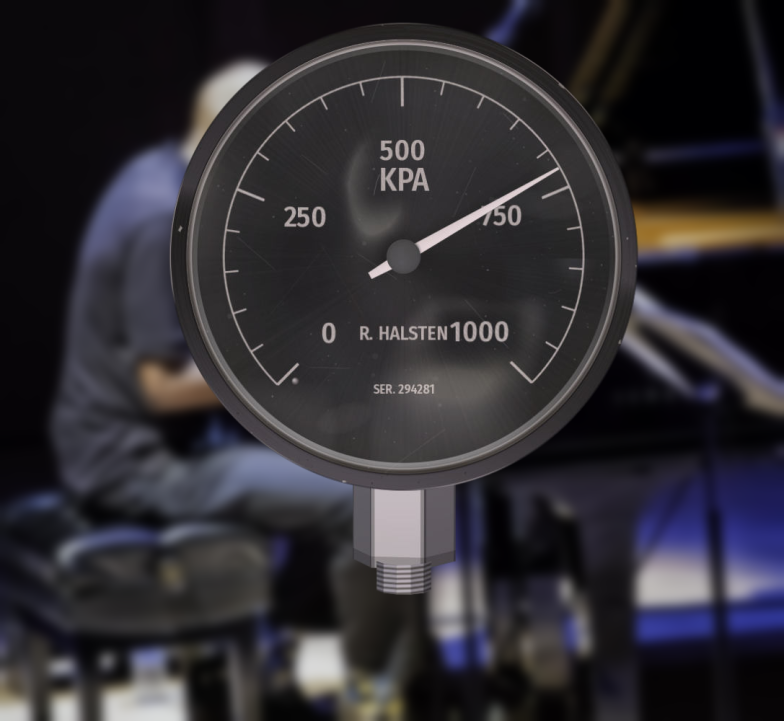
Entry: 725 kPa
